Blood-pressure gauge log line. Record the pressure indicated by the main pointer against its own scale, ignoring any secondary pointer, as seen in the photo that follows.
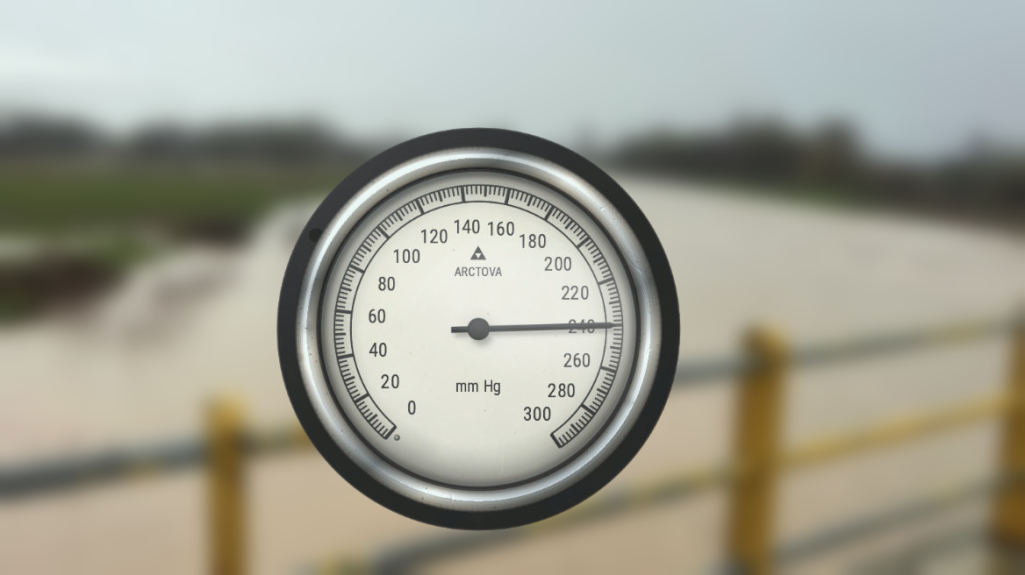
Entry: 240 mmHg
